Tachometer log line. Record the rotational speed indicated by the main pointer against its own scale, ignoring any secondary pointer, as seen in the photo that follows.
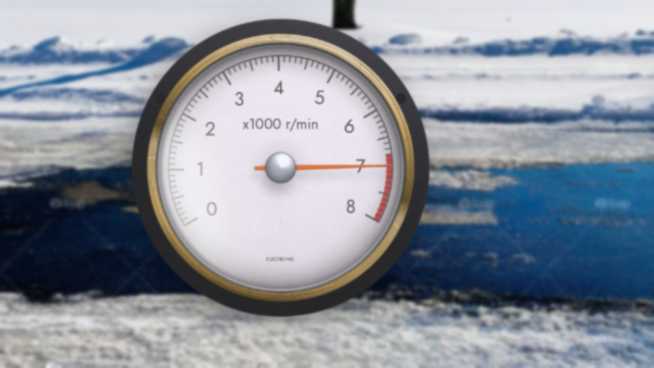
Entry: 7000 rpm
